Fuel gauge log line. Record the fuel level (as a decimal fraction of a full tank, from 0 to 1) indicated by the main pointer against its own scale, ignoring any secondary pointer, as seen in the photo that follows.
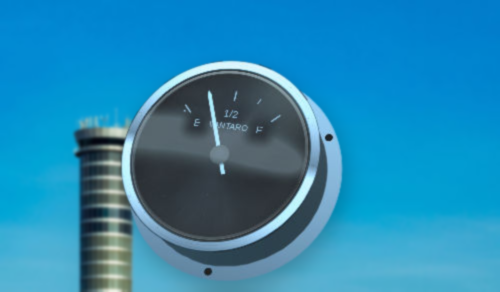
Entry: 0.25
